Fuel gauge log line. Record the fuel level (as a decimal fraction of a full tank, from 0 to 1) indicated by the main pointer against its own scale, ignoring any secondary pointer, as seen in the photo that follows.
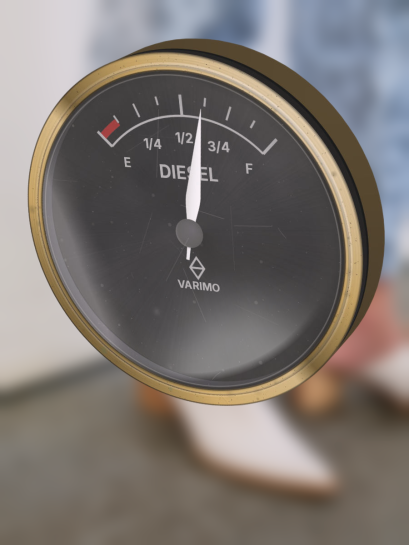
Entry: 0.625
